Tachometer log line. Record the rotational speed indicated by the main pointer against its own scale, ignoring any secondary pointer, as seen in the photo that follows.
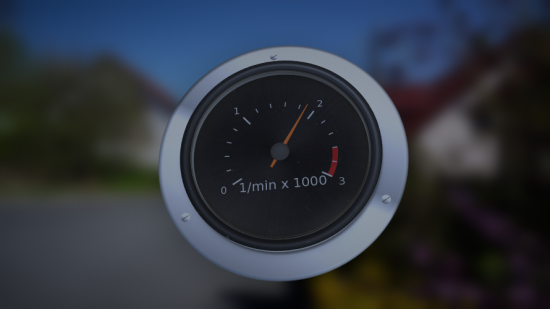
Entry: 1900 rpm
